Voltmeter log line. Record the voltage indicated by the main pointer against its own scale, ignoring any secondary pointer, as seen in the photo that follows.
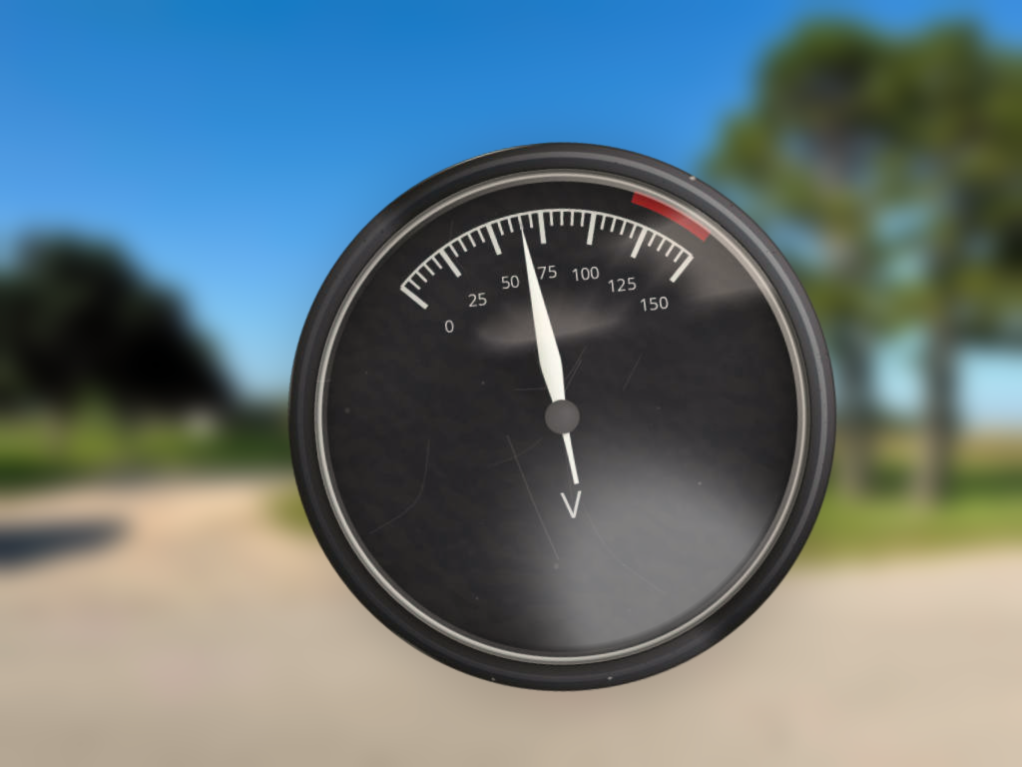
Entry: 65 V
